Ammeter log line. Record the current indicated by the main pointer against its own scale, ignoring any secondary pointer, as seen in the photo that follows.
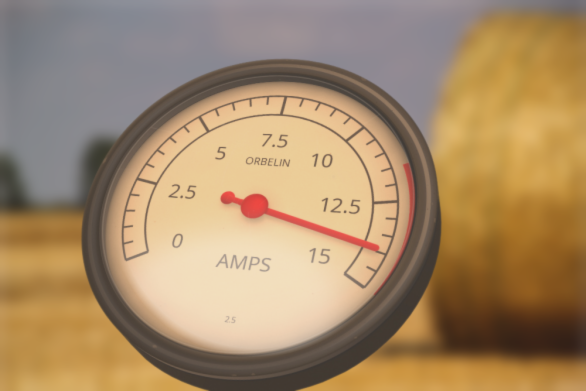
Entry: 14 A
